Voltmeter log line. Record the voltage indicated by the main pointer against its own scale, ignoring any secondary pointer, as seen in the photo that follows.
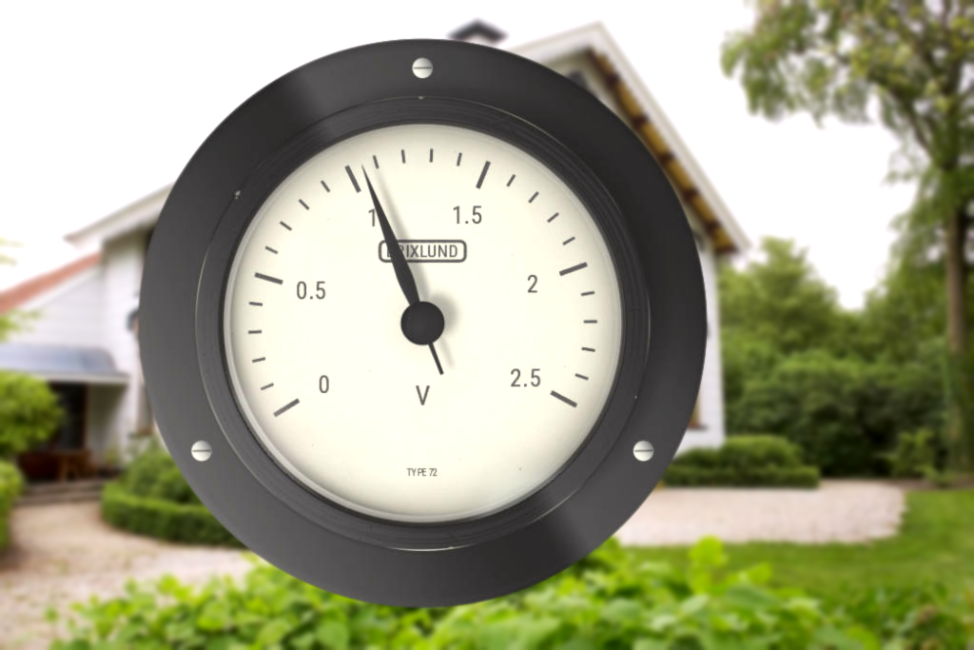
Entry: 1.05 V
